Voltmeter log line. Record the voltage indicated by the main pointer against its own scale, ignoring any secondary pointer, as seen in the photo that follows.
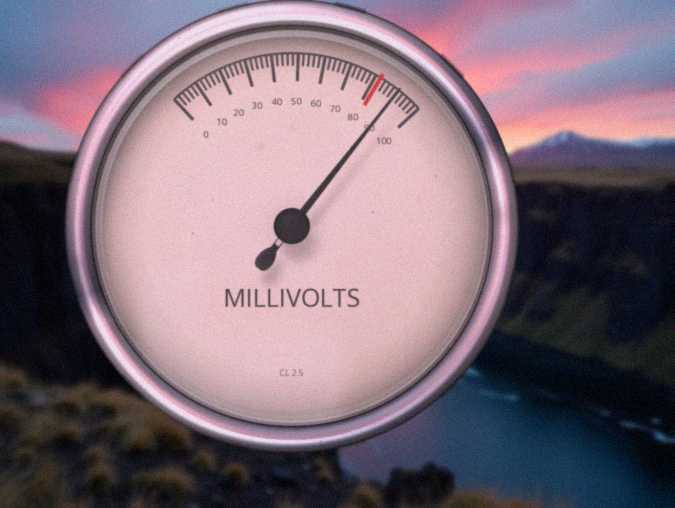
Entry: 90 mV
